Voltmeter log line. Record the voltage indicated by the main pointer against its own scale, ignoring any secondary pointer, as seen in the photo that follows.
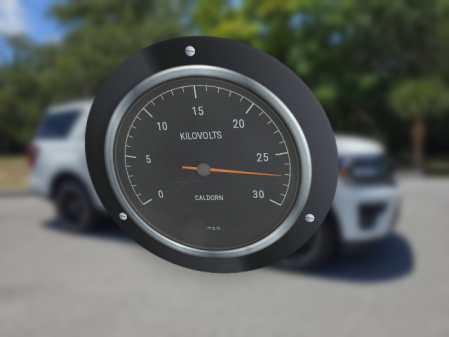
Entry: 27 kV
